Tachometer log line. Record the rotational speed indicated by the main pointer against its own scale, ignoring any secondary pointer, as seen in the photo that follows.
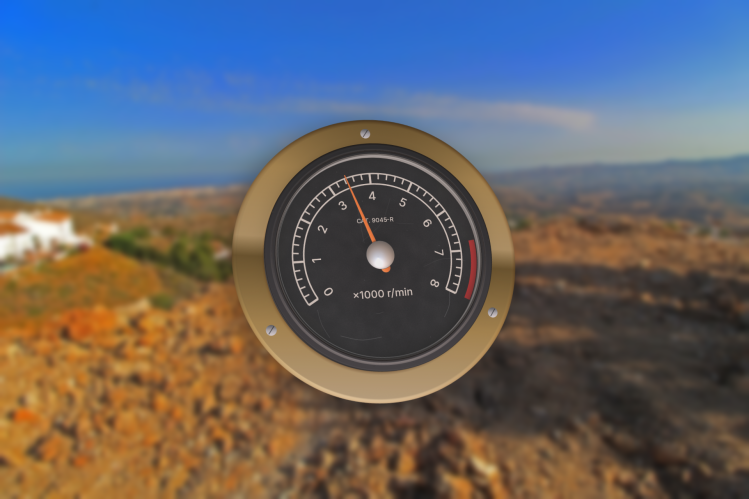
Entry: 3400 rpm
